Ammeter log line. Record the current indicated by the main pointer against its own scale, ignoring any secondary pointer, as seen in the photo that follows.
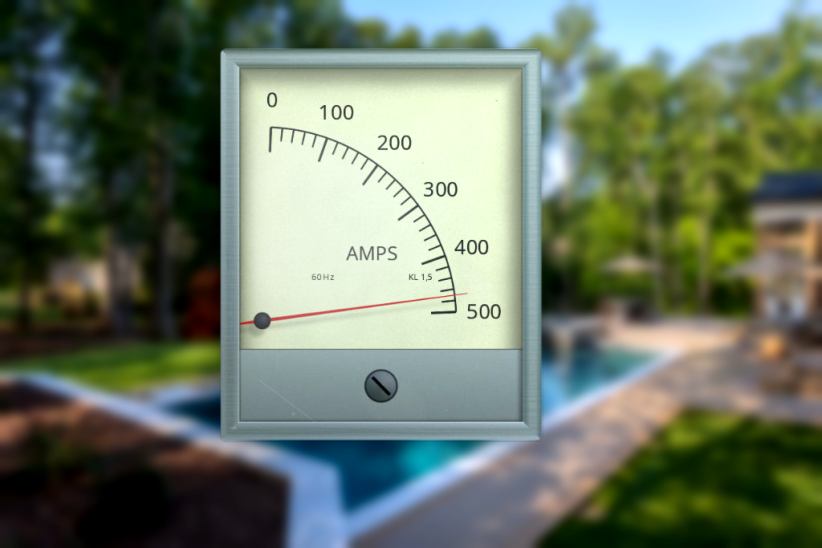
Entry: 470 A
